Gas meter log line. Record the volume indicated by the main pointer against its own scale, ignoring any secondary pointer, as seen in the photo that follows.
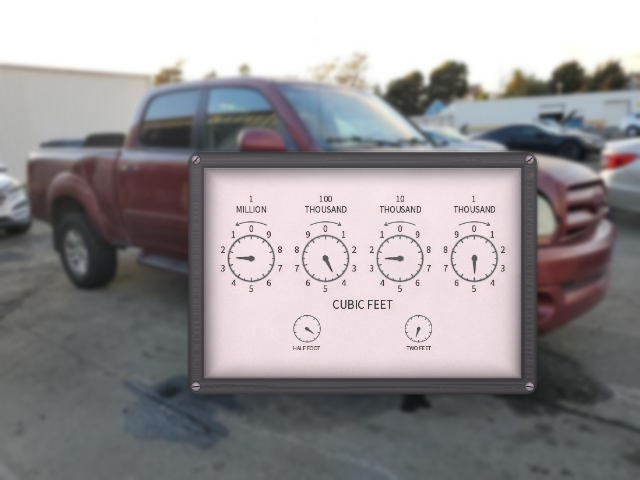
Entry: 242500 ft³
